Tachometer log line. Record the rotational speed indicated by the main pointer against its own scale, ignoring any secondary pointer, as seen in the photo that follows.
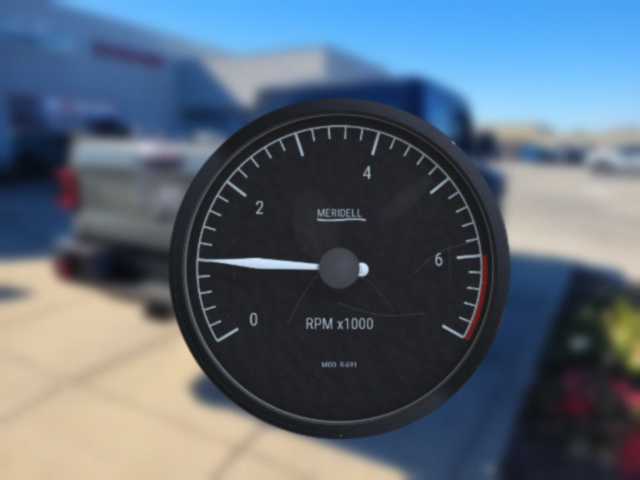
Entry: 1000 rpm
